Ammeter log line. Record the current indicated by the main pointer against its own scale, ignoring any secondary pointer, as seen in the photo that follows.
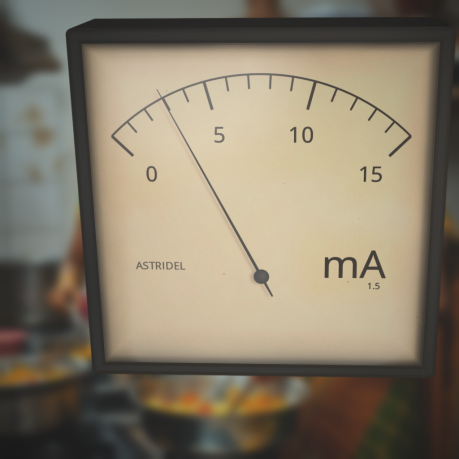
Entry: 3 mA
